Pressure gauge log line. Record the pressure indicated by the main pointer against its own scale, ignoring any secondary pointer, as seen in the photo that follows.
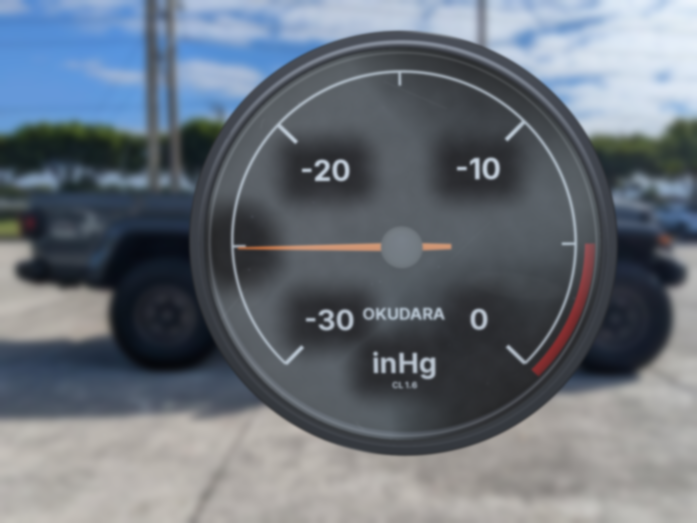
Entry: -25 inHg
